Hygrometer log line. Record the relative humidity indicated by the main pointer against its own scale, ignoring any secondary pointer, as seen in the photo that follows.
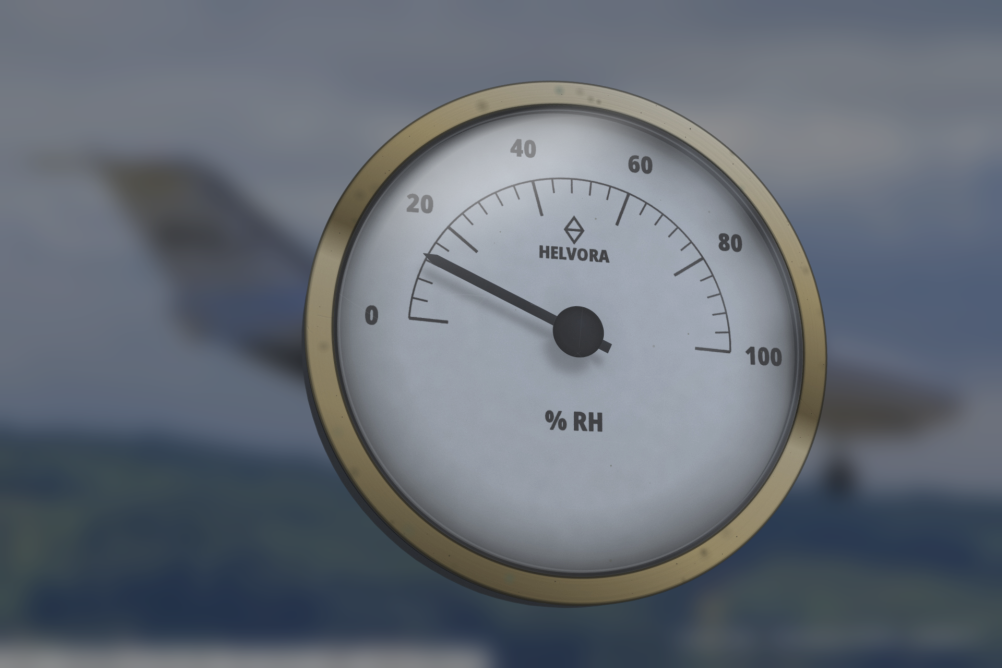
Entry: 12 %
